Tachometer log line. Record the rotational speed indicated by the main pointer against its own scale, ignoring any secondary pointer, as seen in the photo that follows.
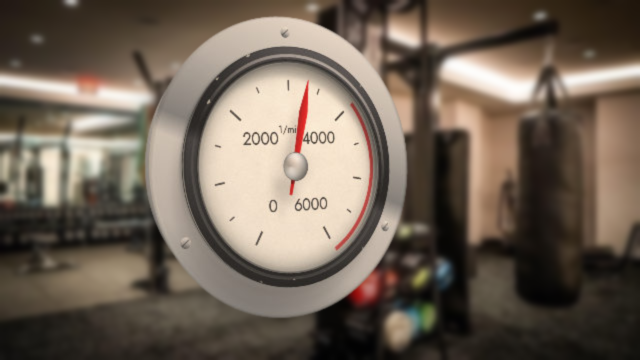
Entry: 3250 rpm
